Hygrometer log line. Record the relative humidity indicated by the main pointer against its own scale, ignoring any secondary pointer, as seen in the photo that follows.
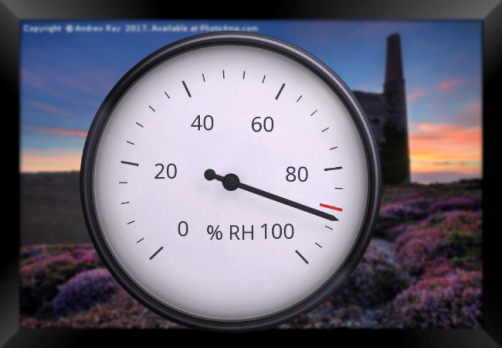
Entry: 90 %
